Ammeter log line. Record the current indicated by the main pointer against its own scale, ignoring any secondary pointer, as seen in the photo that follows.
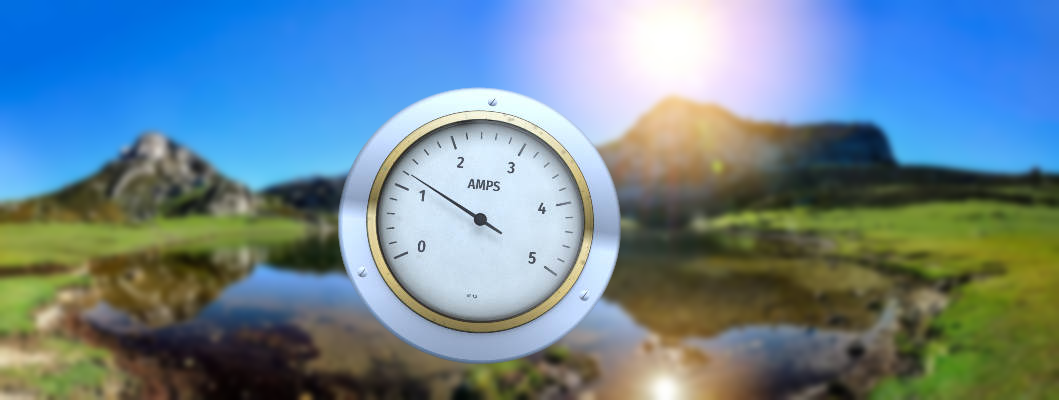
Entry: 1.2 A
